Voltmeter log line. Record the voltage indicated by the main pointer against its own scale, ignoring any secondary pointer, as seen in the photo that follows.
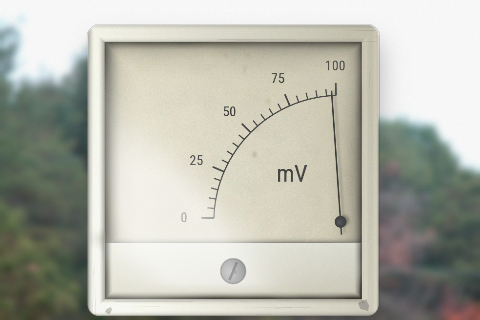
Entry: 97.5 mV
